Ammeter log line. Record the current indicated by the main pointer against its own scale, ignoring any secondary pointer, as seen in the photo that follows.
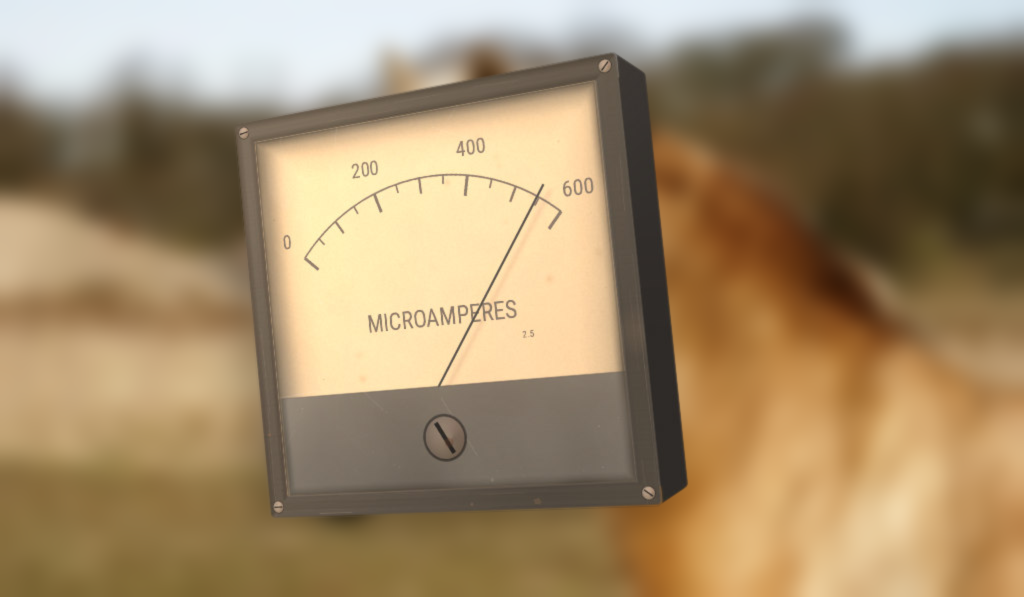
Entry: 550 µA
